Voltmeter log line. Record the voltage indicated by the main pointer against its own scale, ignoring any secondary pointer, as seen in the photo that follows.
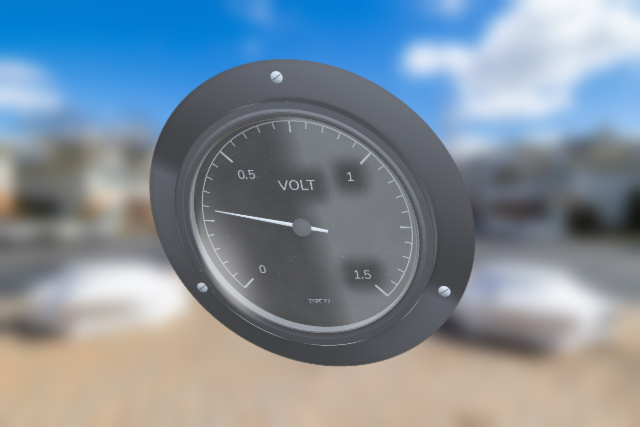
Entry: 0.3 V
